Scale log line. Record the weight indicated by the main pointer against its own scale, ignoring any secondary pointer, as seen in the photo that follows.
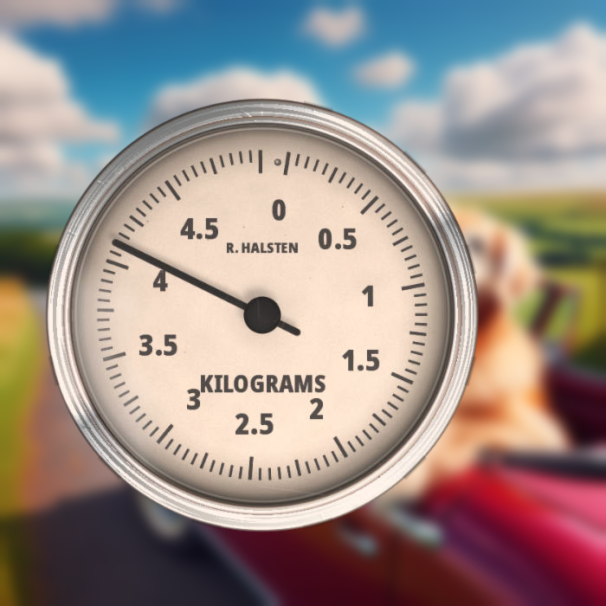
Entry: 4.1 kg
